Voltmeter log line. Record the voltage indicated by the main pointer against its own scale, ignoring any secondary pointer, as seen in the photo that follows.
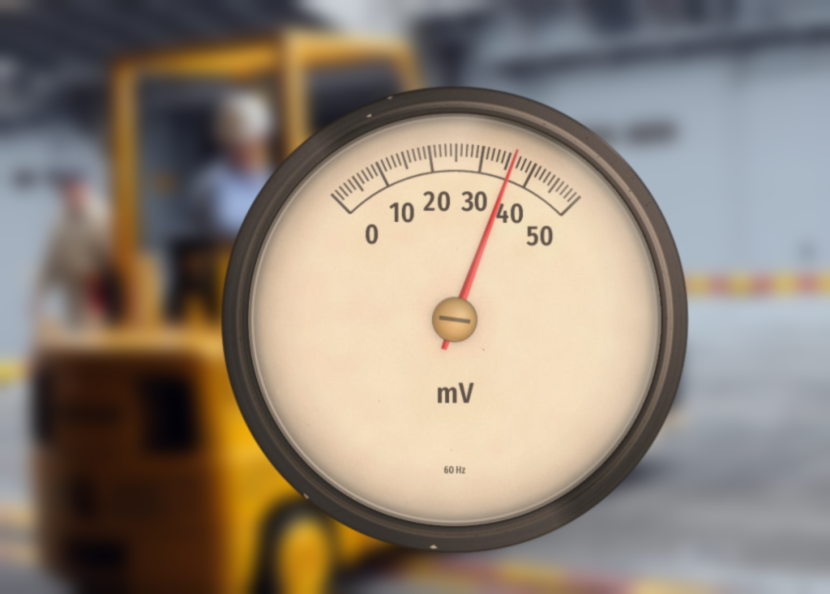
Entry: 36 mV
